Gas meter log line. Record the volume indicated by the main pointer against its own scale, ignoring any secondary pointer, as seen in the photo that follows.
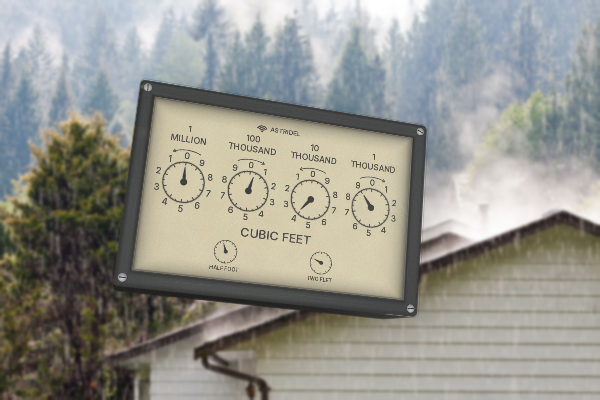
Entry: 3900 ft³
